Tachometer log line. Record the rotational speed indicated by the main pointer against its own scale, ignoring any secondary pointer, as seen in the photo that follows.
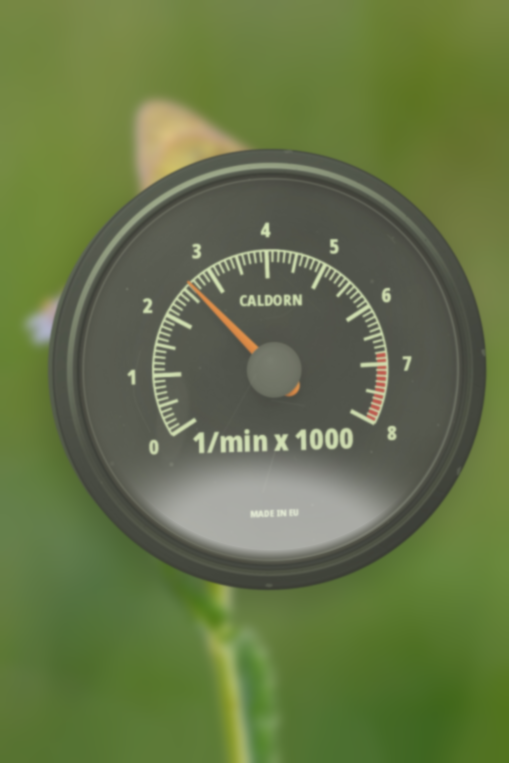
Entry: 2600 rpm
